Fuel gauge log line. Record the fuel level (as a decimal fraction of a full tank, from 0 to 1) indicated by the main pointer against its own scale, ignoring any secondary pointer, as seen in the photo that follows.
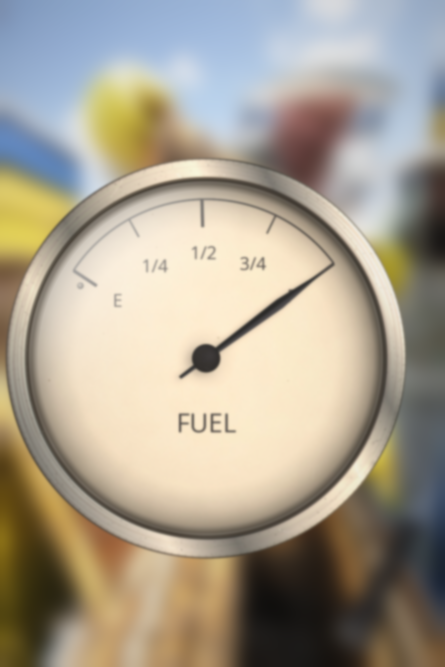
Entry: 1
